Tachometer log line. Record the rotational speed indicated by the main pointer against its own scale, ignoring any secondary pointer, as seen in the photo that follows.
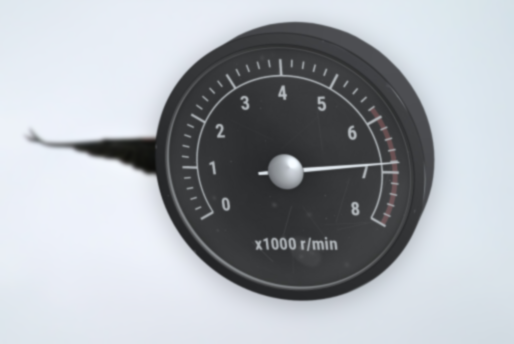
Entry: 6800 rpm
